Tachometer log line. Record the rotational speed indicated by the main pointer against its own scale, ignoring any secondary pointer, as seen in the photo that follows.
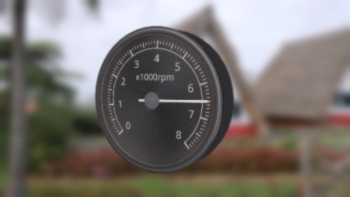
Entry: 6500 rpm
